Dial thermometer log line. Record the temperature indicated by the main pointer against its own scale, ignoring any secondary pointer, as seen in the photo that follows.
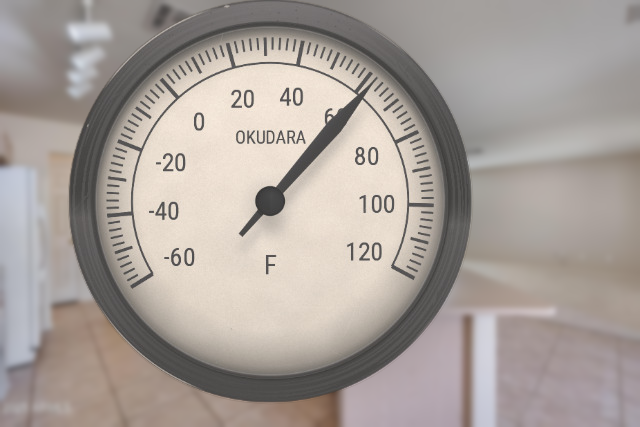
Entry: 62 °F
